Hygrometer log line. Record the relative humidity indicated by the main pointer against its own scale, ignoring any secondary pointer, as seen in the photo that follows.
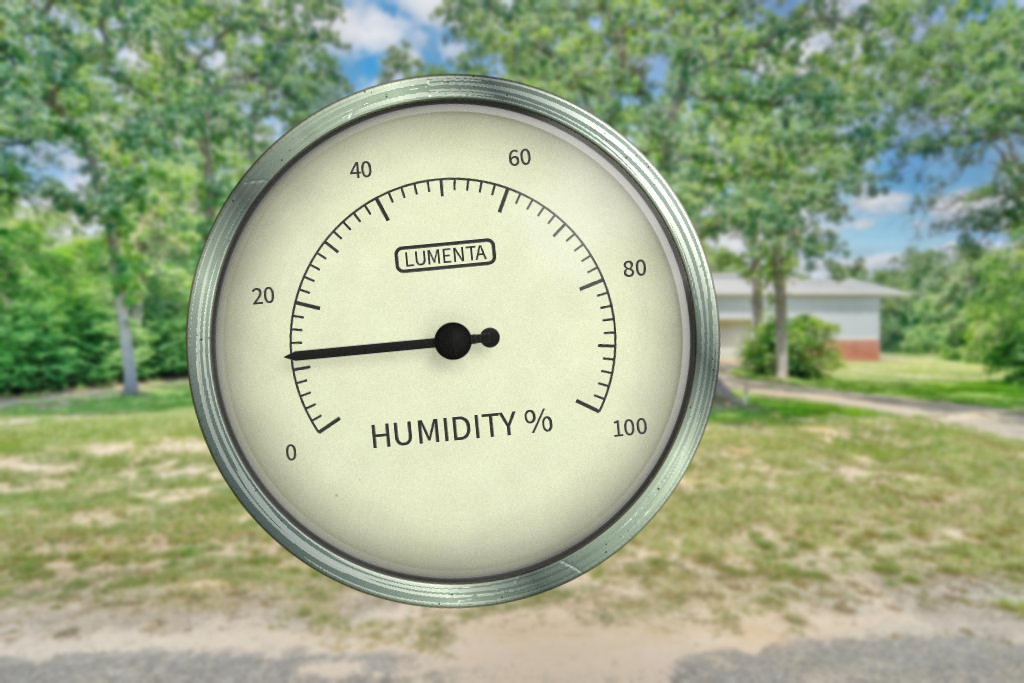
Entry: 12 %
